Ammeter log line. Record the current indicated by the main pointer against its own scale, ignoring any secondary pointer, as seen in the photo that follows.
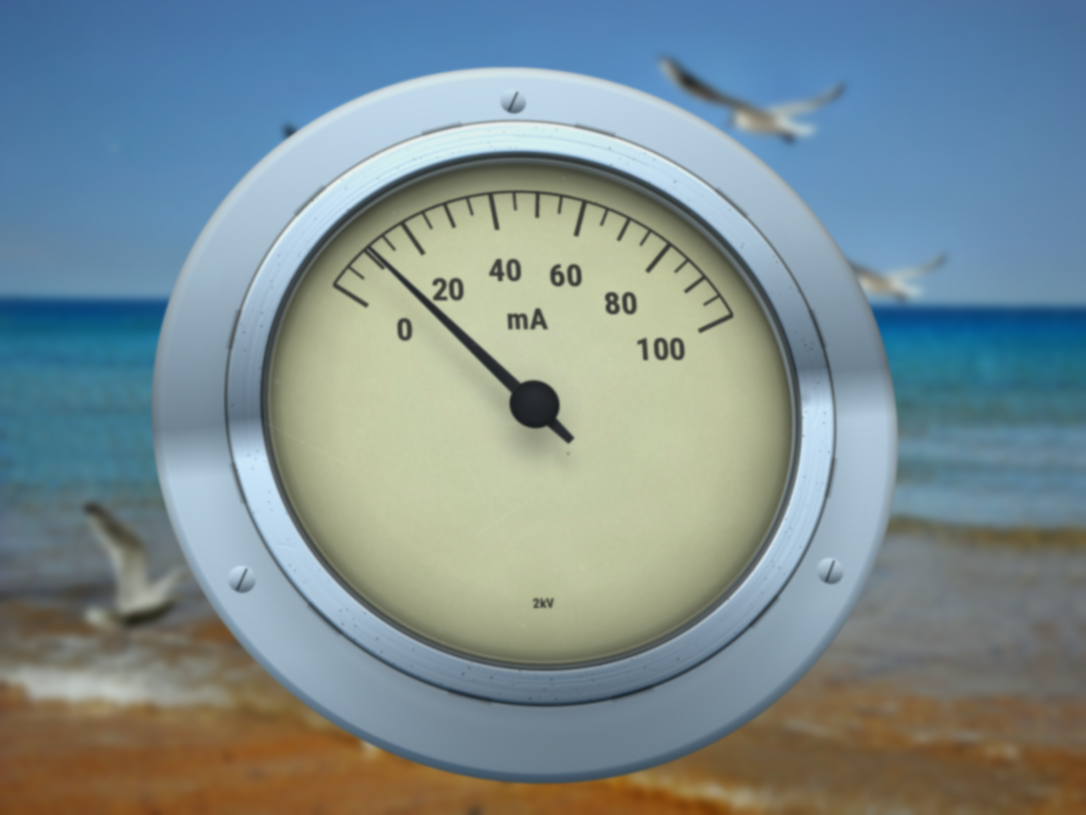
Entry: 10 mA
